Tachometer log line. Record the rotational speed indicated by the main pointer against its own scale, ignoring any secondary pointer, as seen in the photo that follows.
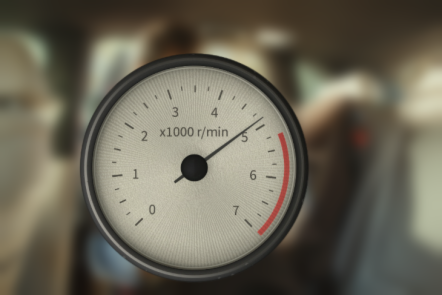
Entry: 4875 rpm
